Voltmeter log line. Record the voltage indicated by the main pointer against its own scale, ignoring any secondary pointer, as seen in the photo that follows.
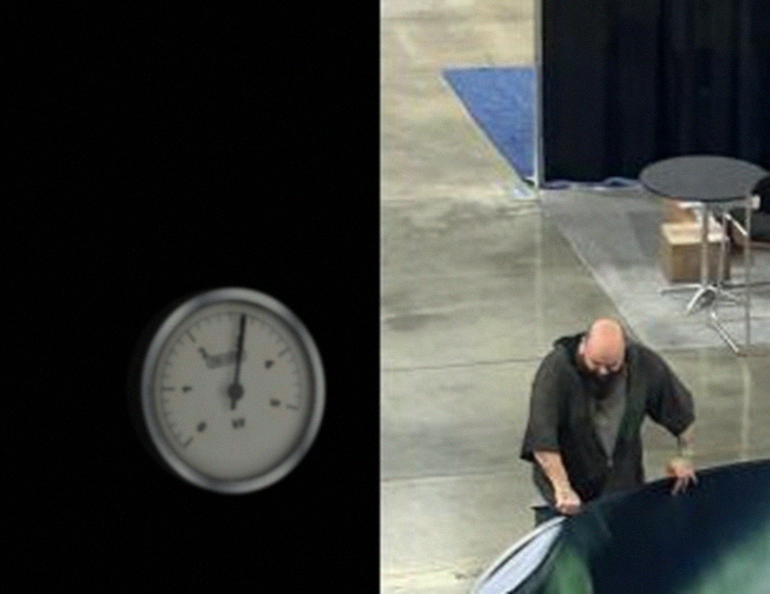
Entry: 3 kV
